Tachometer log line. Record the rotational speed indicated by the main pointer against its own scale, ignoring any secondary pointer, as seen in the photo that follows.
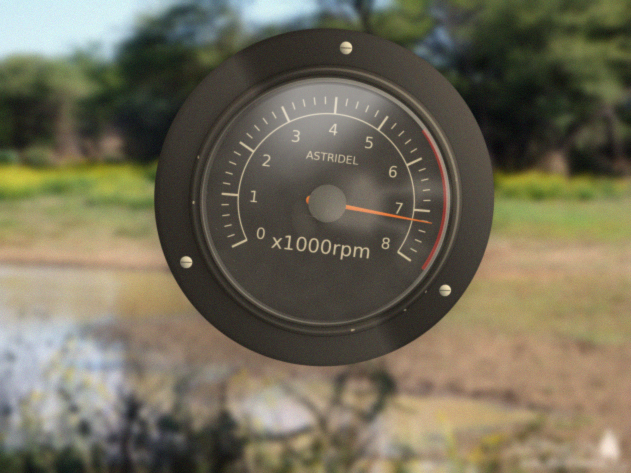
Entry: 7200 rpm
